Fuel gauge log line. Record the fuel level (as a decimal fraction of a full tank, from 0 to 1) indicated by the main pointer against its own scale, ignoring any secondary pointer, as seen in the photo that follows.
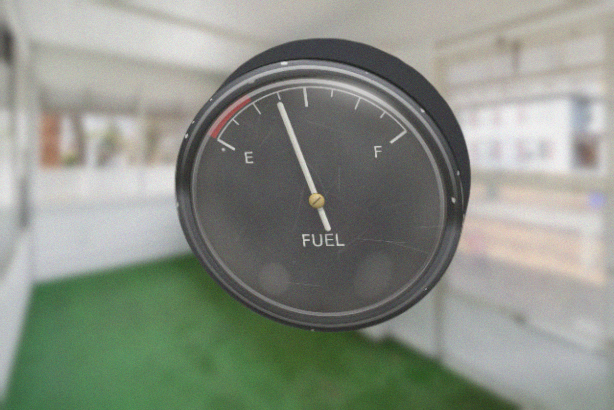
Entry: 0.375
